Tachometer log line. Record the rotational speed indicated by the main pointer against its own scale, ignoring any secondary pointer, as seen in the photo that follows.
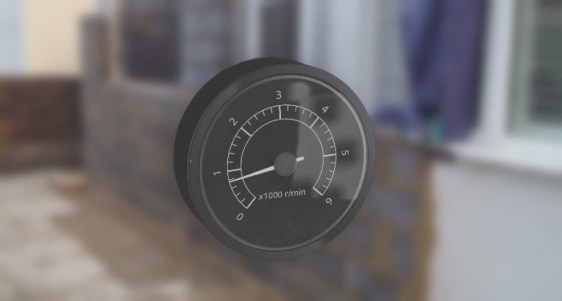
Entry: 800 rpm
